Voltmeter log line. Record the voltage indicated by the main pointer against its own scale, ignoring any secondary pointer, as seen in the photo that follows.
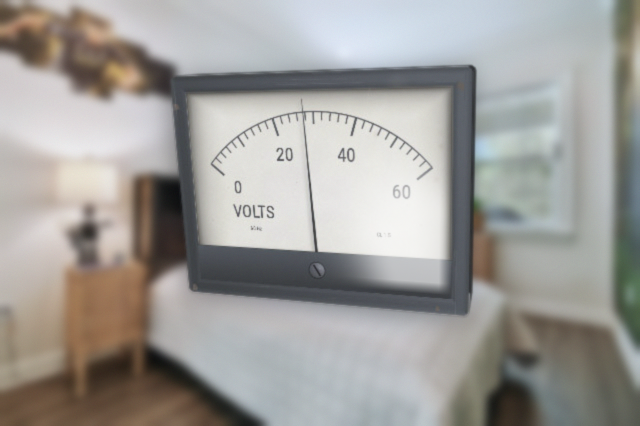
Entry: 28 V
